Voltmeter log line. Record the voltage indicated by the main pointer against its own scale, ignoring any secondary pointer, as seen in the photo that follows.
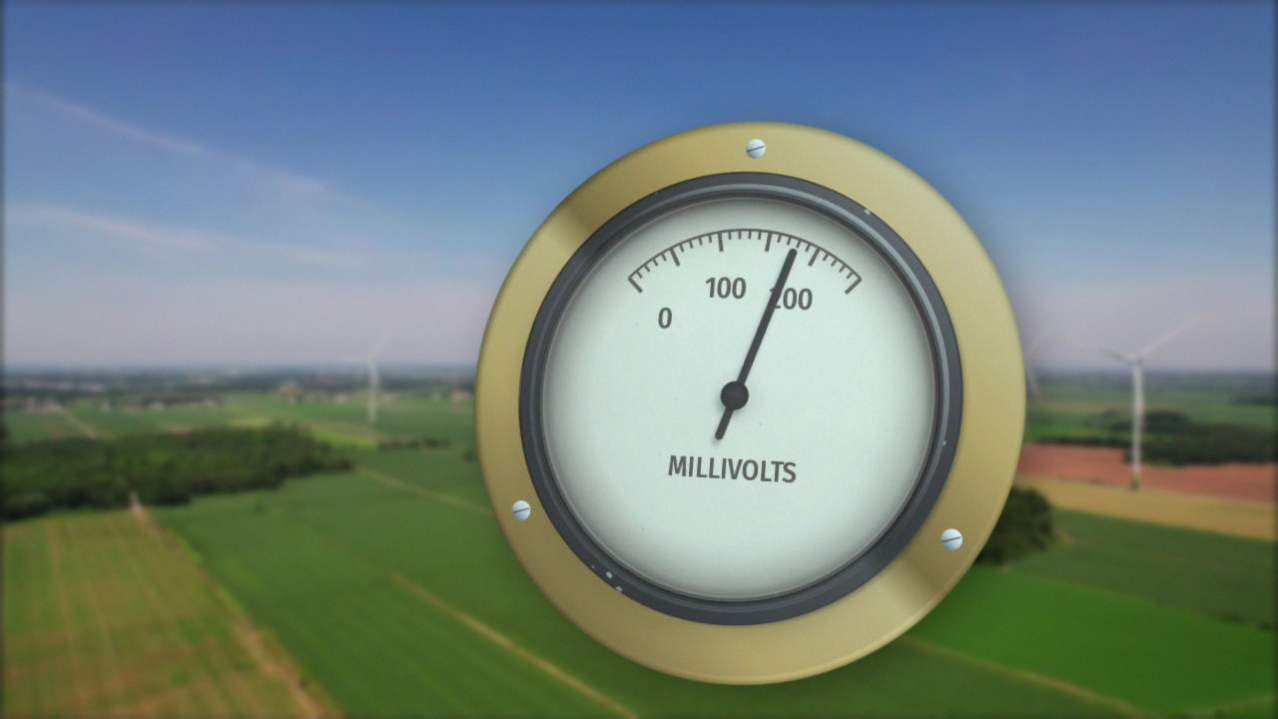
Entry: 180 mV
